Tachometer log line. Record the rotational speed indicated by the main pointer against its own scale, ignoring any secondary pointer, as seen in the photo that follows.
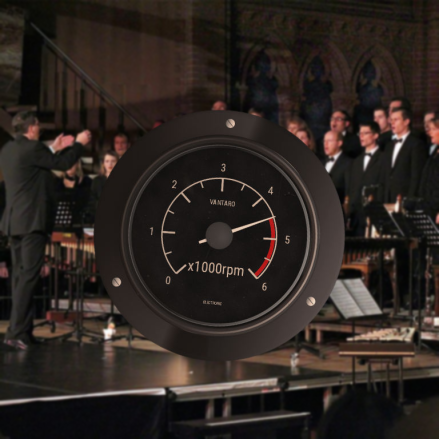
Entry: 4500 rpm
